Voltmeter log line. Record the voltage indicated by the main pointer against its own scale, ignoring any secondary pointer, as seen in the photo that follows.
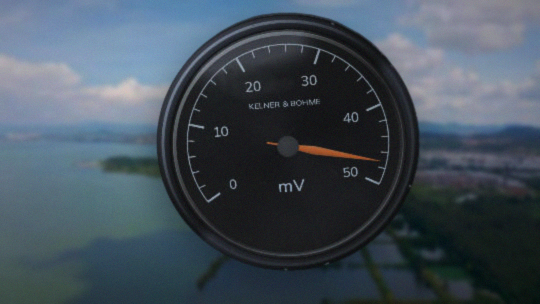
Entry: 47 mV
